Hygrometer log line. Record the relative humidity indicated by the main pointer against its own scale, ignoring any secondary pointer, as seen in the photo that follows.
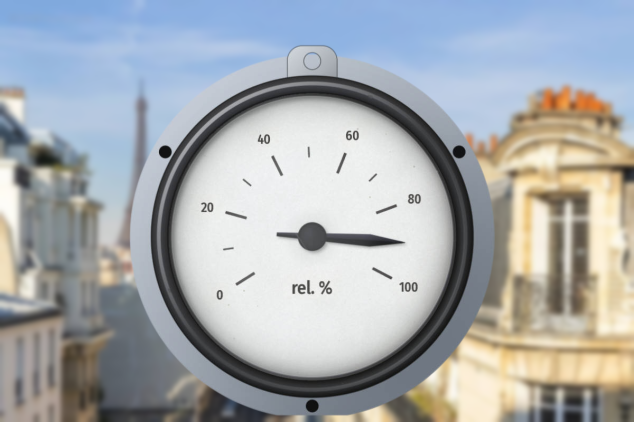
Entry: 90 %
